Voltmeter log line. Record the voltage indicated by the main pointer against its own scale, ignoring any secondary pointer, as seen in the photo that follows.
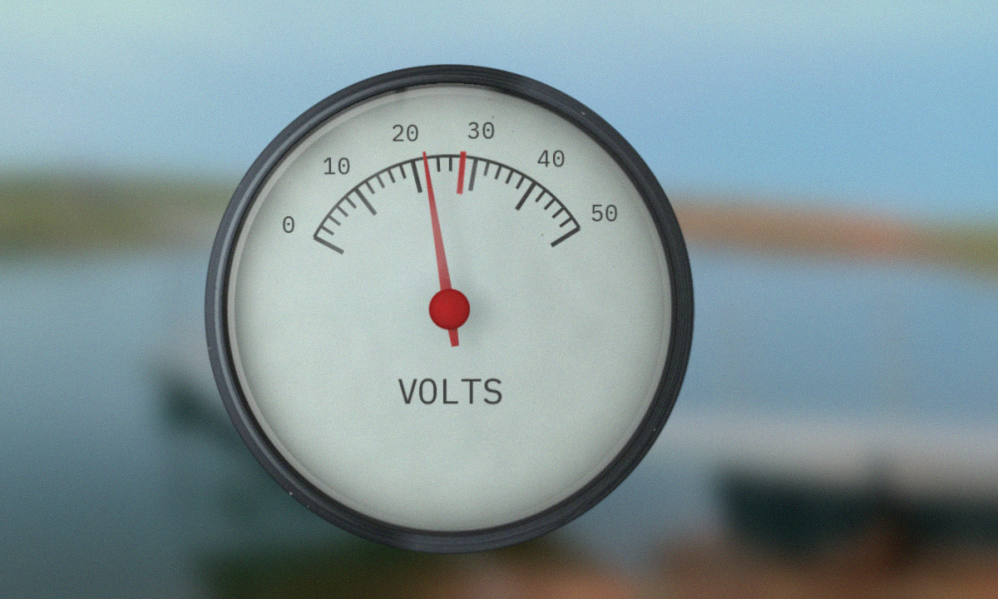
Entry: 22 V
